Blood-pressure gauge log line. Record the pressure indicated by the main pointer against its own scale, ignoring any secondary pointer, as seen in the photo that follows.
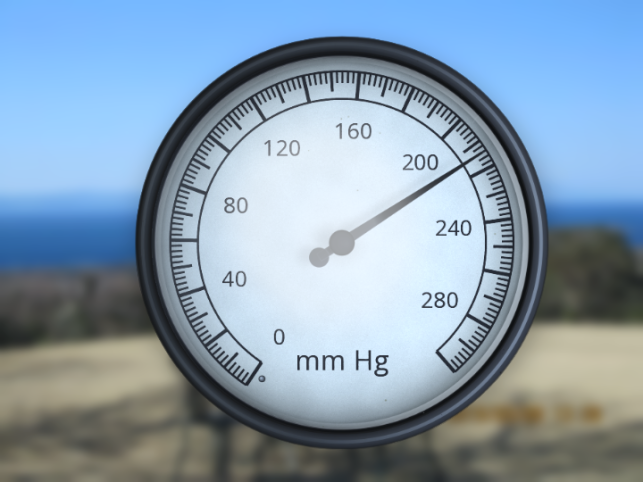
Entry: 214 mmHg
